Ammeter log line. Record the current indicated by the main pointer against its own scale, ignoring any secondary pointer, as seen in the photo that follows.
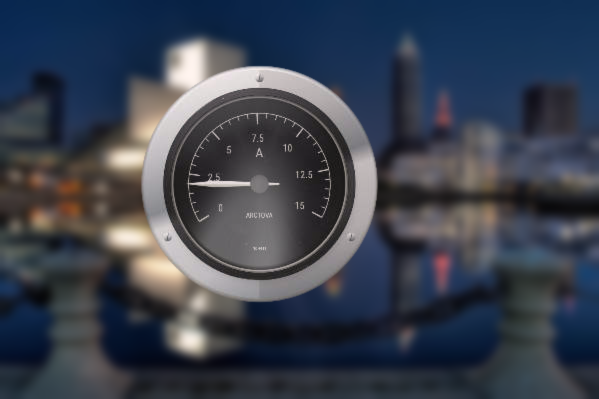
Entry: 2 A
